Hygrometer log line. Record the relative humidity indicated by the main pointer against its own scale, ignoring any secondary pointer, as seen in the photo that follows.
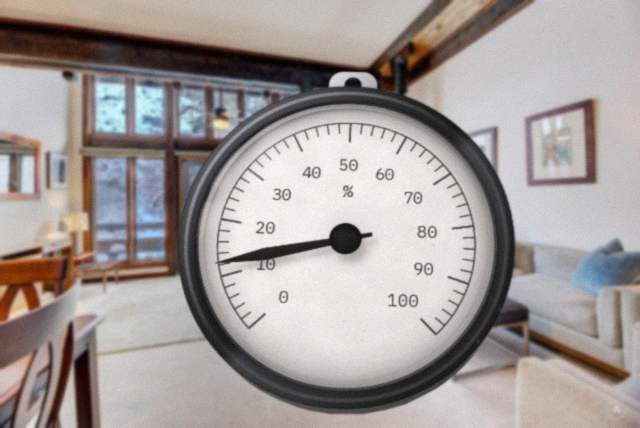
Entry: 12 %
